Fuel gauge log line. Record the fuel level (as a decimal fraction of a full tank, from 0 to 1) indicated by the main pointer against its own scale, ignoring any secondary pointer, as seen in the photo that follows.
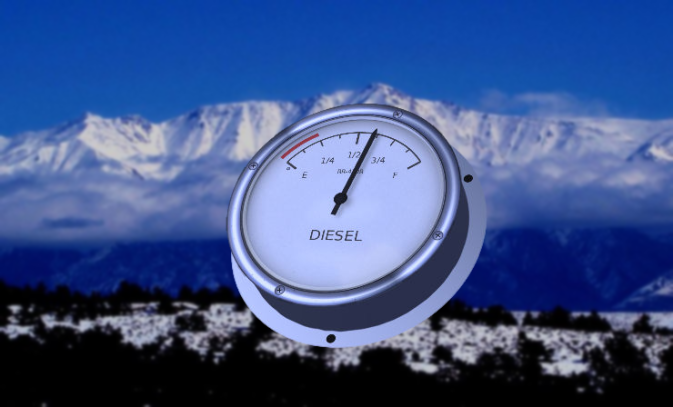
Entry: 0.625
